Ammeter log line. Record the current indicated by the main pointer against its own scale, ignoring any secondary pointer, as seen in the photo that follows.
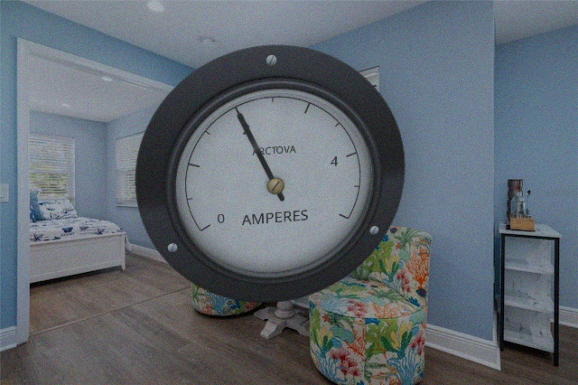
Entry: 2 A
